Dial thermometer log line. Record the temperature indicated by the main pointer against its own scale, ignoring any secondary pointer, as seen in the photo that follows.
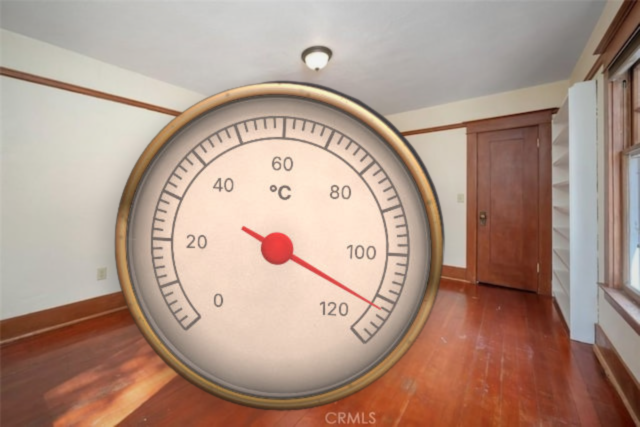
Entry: 112 °C
